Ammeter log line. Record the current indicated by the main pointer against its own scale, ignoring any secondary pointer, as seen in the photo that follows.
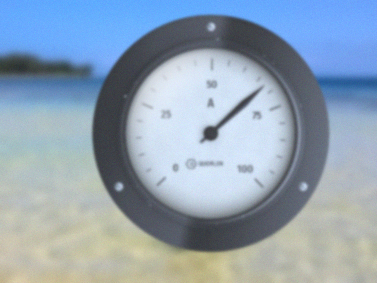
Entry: 67.5 A
